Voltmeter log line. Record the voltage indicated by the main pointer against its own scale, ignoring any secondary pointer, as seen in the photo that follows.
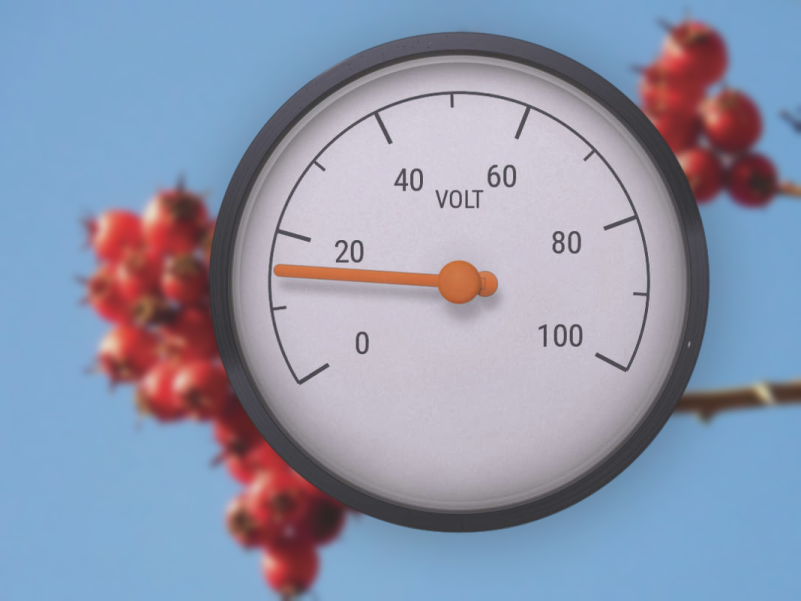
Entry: 15 V
